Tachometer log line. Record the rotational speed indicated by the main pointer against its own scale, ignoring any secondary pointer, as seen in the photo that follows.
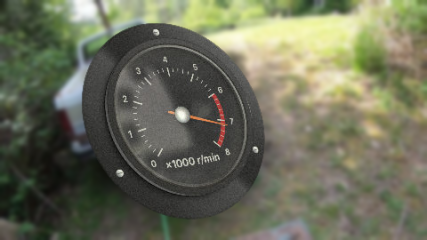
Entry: 7200 rpm
